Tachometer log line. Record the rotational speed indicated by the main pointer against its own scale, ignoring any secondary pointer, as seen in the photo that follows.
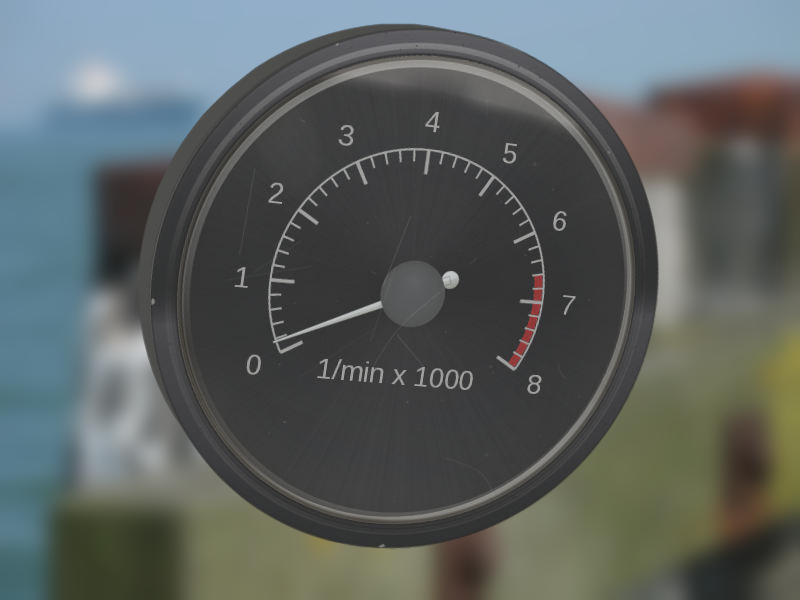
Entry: 200 rpm
